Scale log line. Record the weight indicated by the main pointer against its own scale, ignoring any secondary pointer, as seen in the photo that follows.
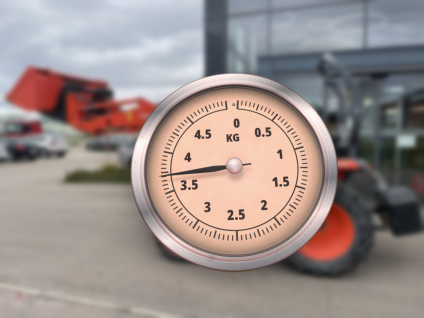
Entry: 3.7 kg
